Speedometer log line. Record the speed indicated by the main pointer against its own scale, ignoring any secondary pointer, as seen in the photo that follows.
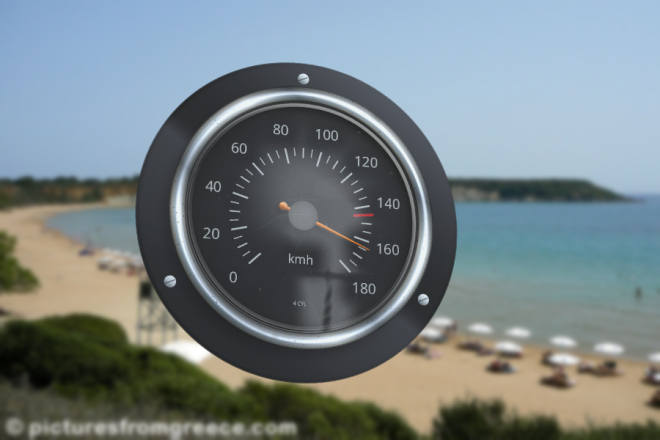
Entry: 165 km/h
